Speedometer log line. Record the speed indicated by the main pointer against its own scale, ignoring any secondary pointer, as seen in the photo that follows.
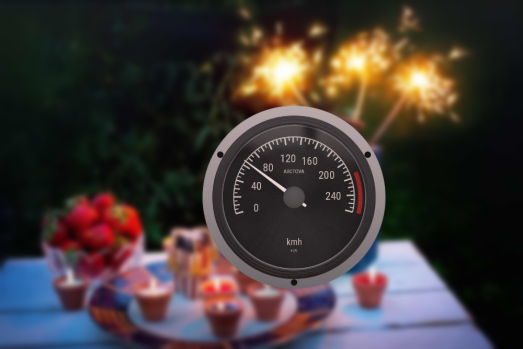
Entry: 65 km/h
